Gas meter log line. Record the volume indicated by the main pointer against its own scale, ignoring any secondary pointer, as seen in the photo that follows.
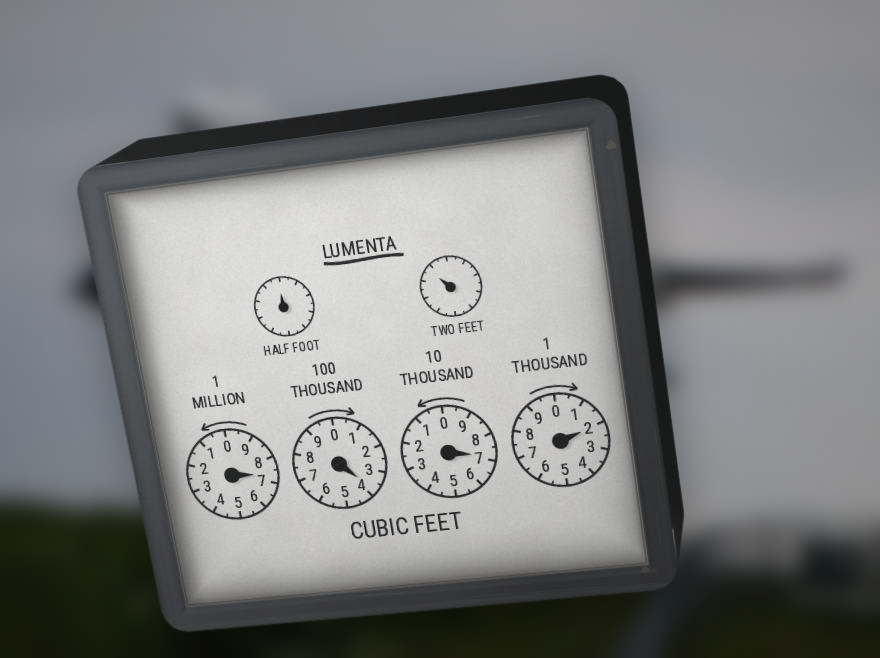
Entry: 737200 ft³
